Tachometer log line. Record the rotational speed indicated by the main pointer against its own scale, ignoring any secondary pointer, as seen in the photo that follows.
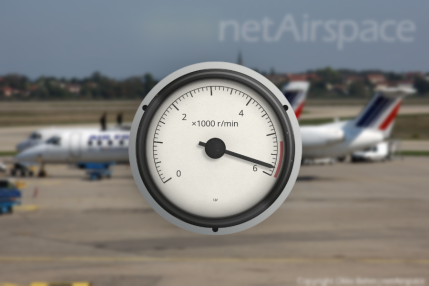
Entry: 5800 rpm
